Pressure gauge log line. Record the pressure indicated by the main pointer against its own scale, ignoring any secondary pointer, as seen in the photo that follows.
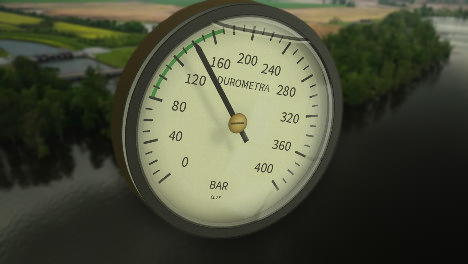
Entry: 140 bar
